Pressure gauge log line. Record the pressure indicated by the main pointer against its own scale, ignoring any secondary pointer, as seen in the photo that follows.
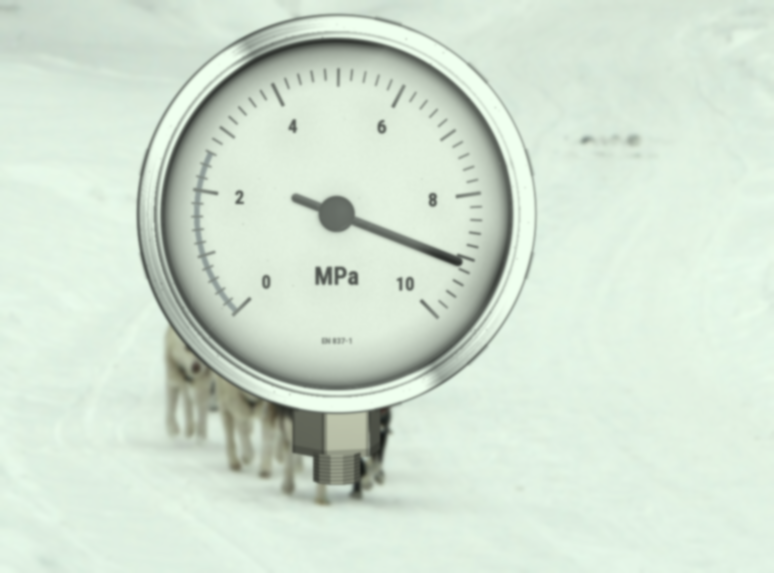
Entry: 9.1 MPa
